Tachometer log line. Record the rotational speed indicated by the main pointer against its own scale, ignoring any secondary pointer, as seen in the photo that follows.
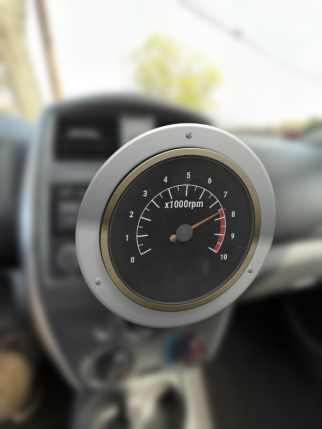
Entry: 7500 rpm
